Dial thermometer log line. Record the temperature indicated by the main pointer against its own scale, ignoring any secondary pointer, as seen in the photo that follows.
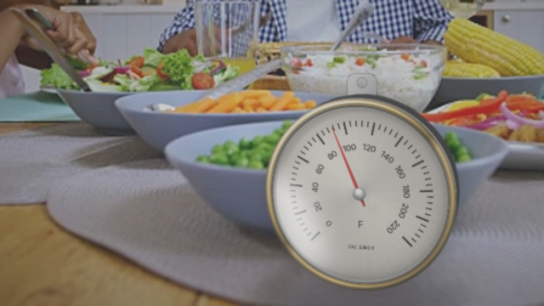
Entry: 92 °F
